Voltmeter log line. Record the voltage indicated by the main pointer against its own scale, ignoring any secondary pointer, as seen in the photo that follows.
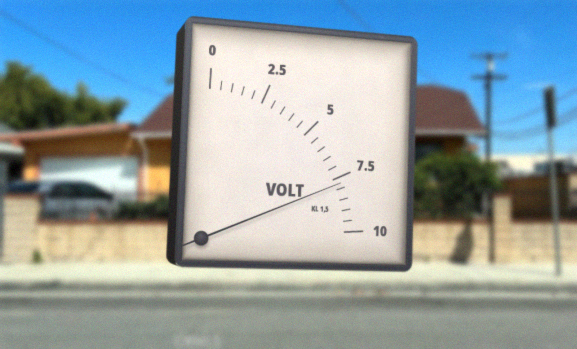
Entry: 7.75 V
